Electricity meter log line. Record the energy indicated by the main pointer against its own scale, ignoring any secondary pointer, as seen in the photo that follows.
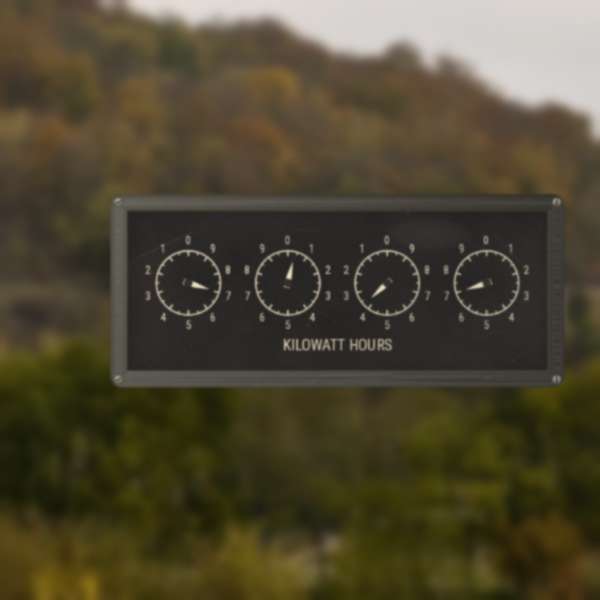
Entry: 7037 kWh
